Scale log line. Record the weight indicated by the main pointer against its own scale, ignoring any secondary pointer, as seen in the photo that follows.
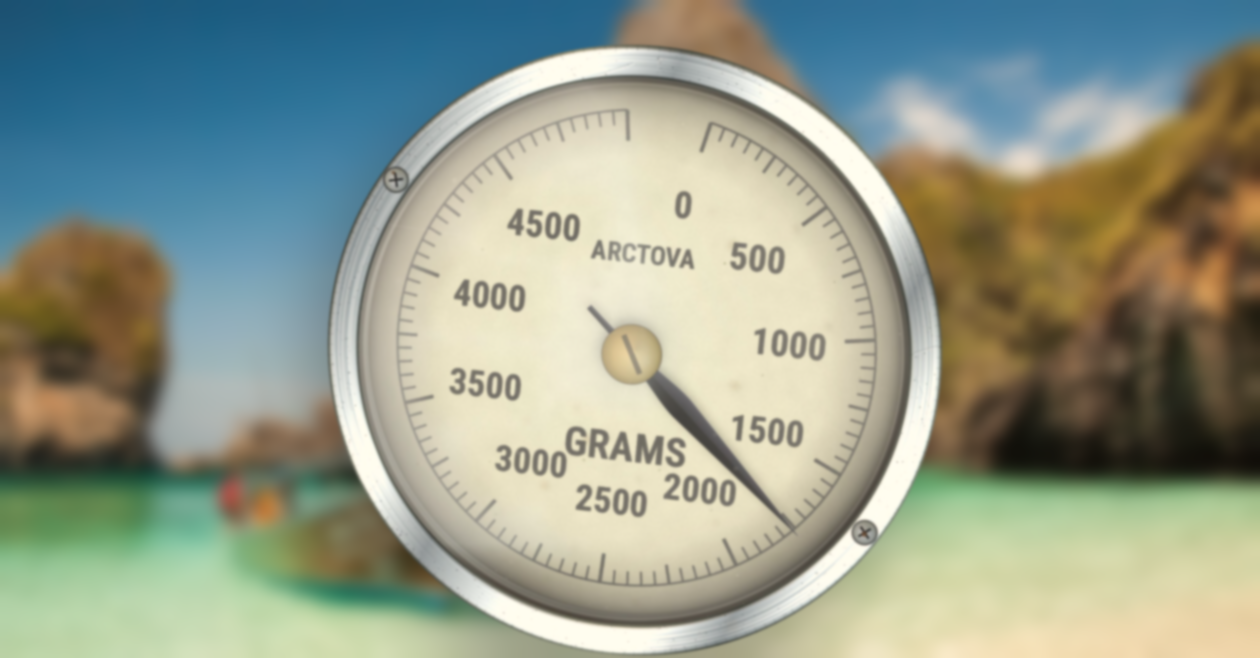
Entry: 1750 g
